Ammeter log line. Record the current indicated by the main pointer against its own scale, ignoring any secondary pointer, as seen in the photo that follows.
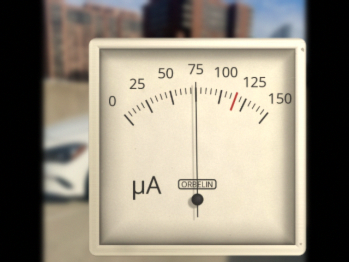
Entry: 75 µA
